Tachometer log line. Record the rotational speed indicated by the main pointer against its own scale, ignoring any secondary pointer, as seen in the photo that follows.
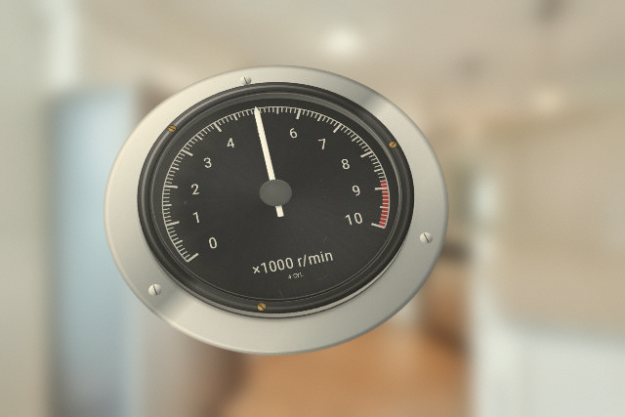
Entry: 5000 rpm
